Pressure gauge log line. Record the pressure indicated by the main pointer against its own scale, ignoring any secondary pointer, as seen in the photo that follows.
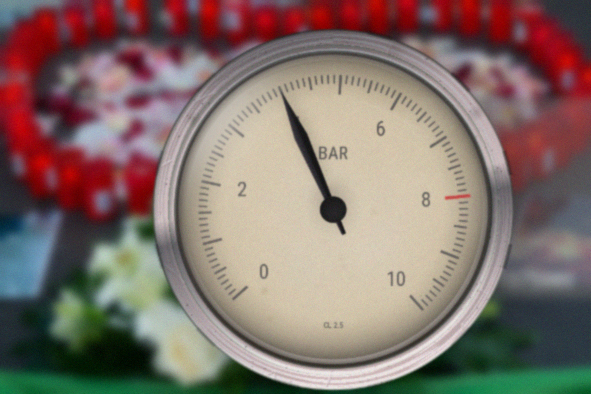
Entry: 4 bar
